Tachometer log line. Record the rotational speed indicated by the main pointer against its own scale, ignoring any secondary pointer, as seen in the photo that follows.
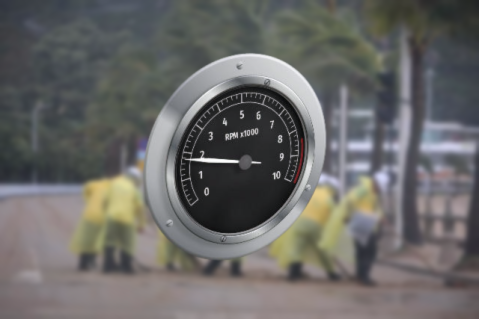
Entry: 1800 rpm
